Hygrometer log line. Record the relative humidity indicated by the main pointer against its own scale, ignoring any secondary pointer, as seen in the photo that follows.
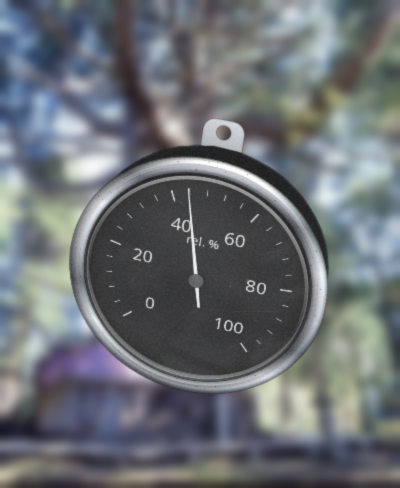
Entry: 44 %
